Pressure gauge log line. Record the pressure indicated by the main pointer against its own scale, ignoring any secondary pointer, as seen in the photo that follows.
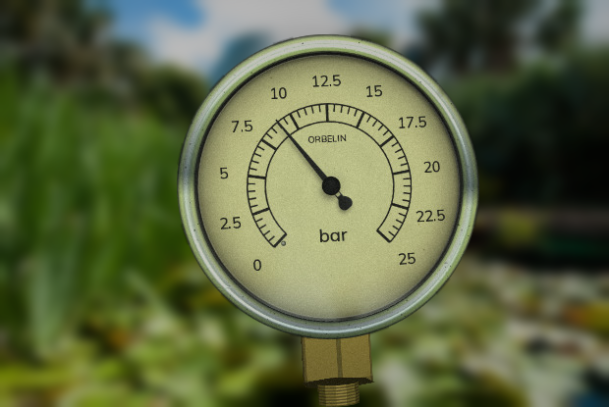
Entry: 9 bar
